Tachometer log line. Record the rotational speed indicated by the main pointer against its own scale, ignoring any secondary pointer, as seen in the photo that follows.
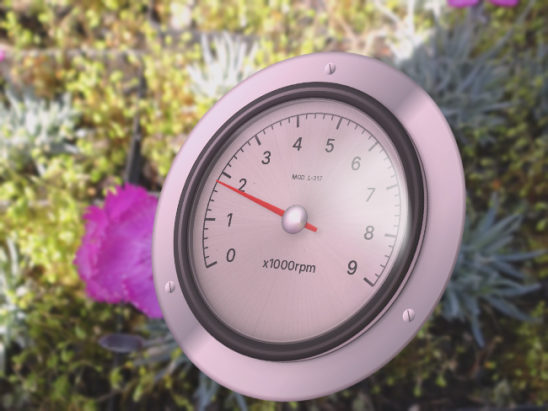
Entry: 1800 rpm
